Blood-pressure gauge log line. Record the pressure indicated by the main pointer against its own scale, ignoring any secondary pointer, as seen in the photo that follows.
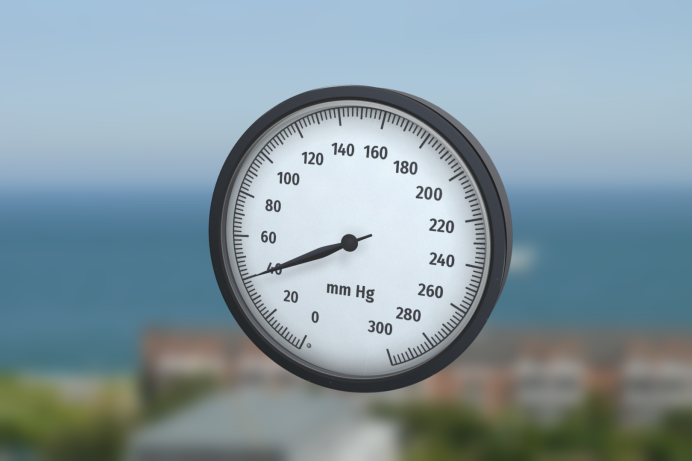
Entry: 40 mmHg
